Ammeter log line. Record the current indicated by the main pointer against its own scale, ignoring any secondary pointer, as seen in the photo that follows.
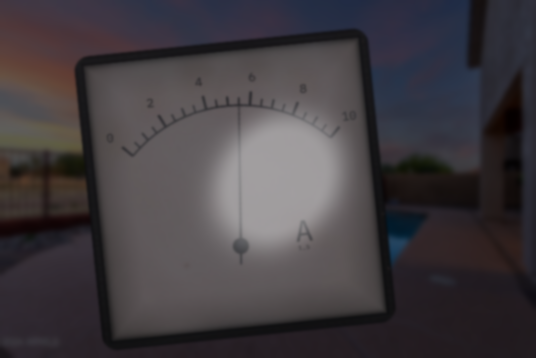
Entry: 5.5 A
